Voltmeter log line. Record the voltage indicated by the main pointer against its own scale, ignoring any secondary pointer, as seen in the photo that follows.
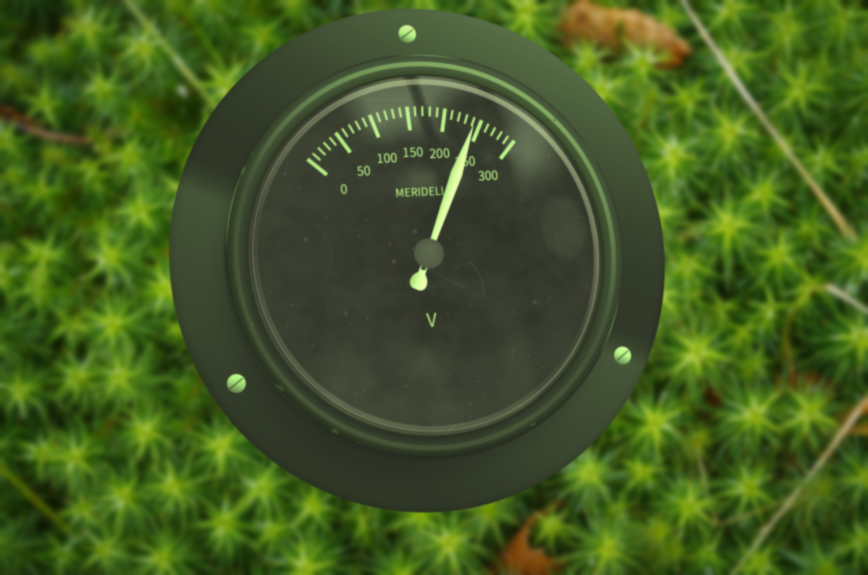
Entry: 240 V
